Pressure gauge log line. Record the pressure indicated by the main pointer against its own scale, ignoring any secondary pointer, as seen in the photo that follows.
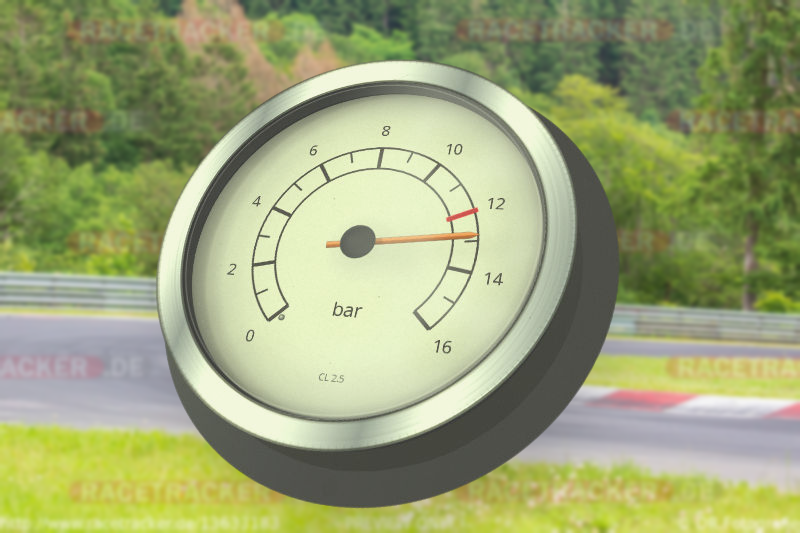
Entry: 13 bar
